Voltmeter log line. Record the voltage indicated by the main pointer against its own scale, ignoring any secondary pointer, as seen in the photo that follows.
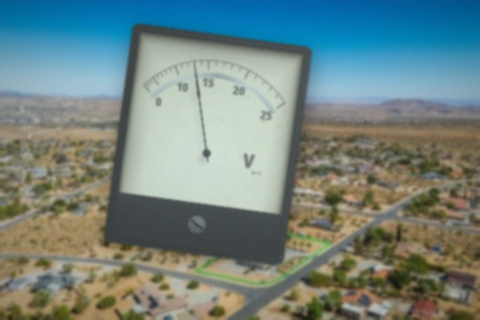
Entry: 13 V
